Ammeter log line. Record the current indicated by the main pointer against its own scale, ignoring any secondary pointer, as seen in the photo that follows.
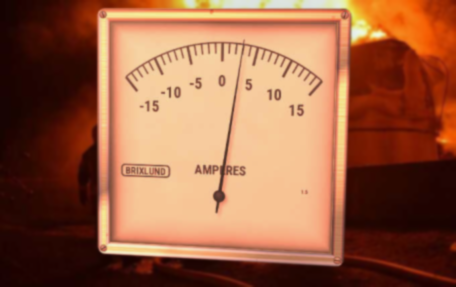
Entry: 3 A
